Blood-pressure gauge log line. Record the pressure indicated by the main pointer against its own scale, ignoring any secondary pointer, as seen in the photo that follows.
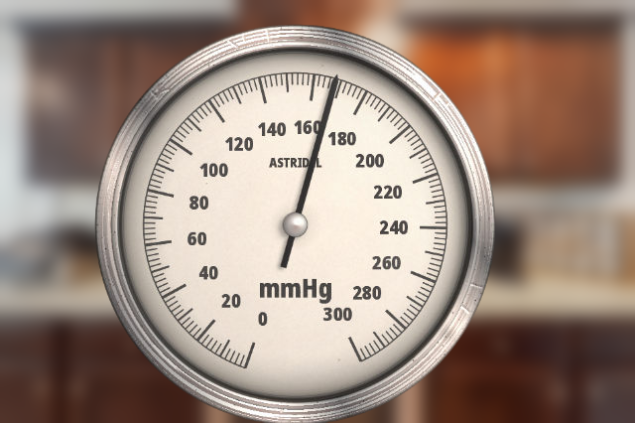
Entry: 168 mmHg
